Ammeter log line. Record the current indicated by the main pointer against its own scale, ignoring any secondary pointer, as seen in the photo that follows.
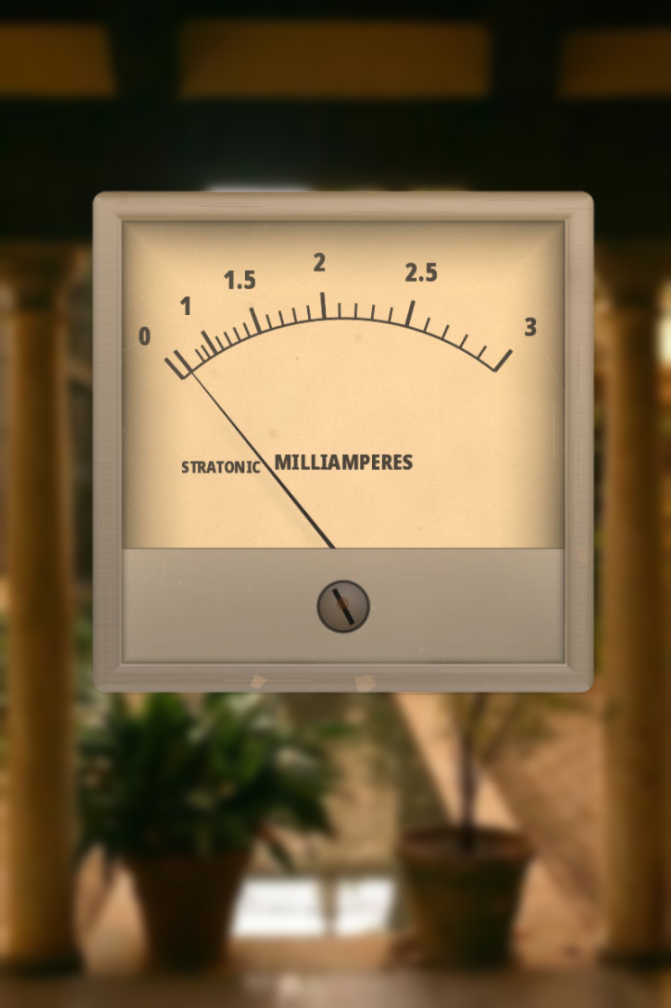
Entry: 0.5 mA
